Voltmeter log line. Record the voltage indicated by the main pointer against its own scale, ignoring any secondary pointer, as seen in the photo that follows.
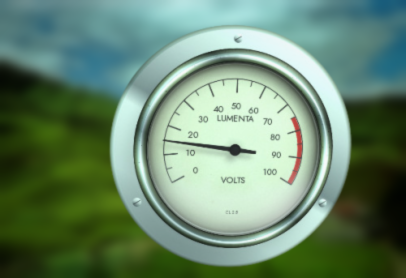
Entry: 15 V
